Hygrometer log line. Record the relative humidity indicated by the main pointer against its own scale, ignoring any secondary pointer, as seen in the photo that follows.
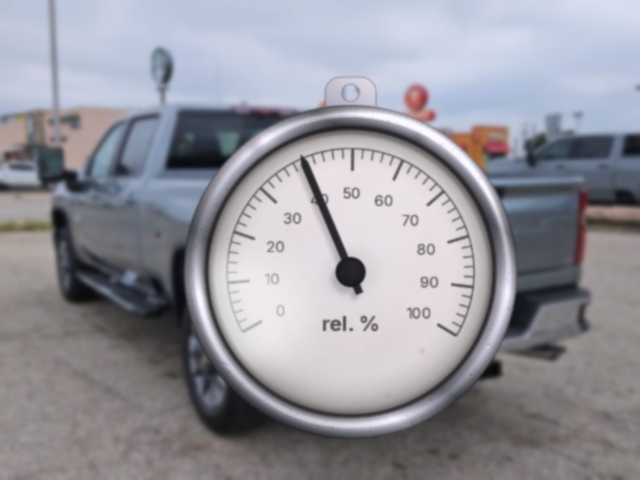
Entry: 40 %
